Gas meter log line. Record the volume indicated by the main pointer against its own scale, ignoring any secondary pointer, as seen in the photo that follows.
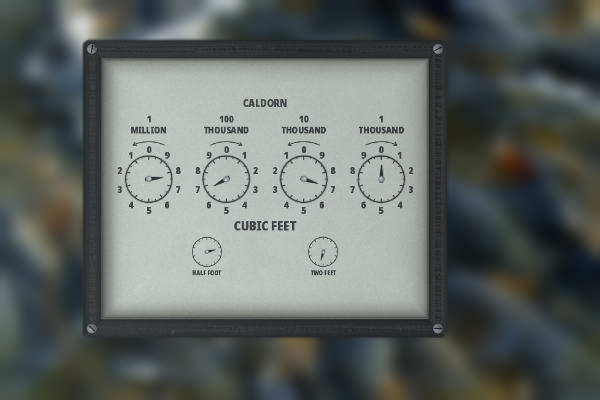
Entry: 767000 ft³
